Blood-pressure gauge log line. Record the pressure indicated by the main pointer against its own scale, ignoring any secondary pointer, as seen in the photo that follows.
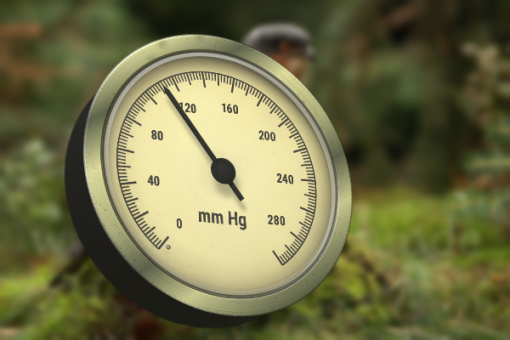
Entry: 110 mmHg
